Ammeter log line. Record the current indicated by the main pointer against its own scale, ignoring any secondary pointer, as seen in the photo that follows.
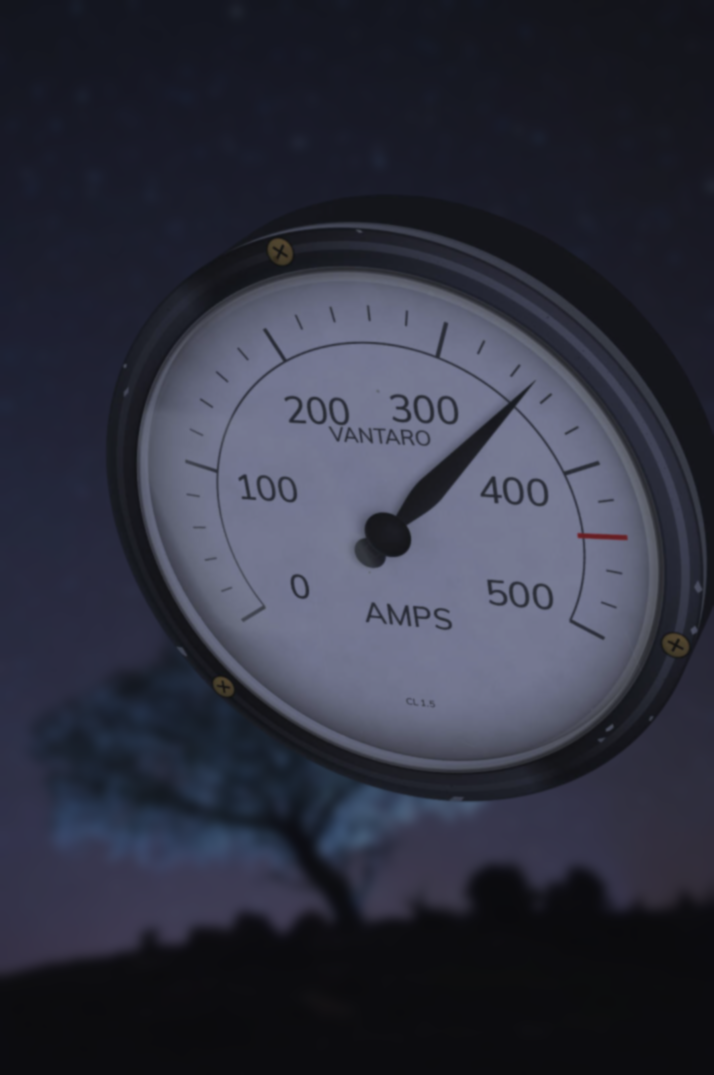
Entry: 350 A
